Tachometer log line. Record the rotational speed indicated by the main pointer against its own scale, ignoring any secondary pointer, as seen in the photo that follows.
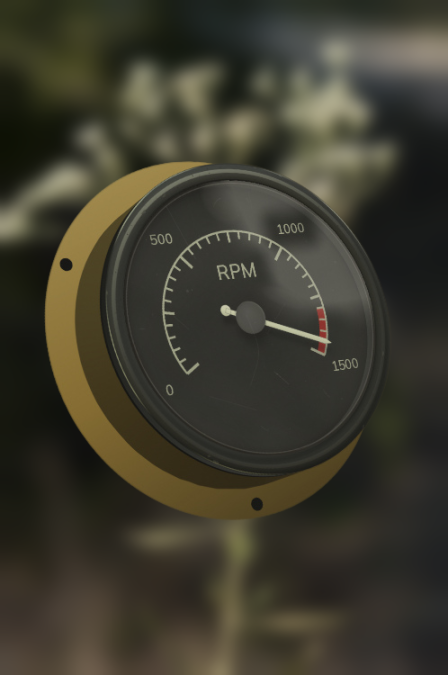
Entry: 1450 rpm
